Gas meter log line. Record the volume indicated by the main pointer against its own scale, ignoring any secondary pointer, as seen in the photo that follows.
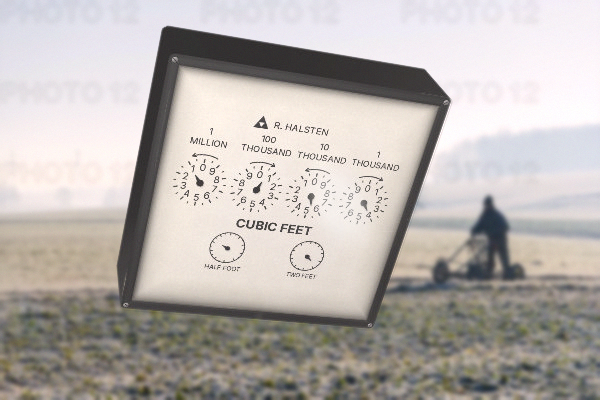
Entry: 105400 ft³
